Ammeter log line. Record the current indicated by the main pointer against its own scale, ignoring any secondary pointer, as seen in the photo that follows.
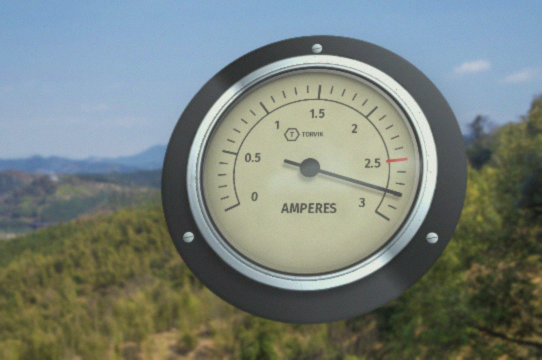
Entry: 2.8 A
